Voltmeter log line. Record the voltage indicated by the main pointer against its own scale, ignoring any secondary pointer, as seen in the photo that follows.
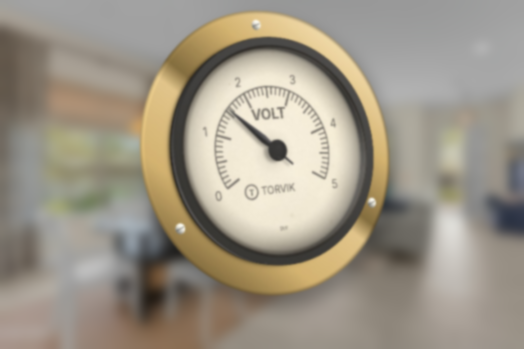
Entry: 1.5 V
